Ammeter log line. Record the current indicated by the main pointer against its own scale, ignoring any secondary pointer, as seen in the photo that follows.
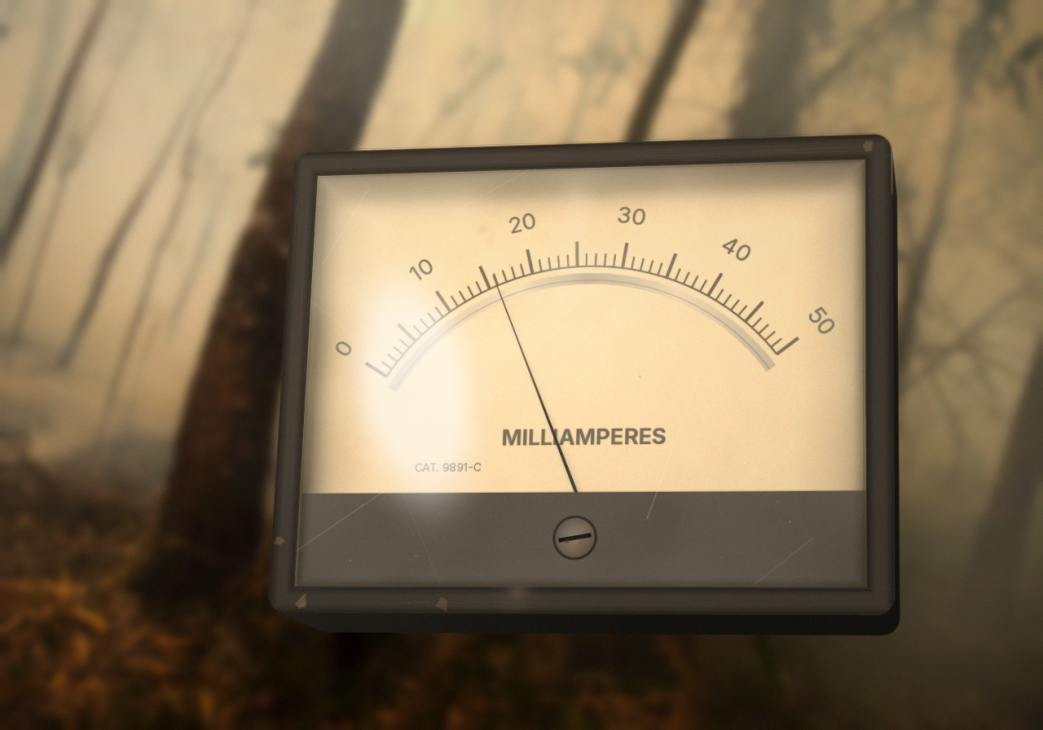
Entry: 16 mA
